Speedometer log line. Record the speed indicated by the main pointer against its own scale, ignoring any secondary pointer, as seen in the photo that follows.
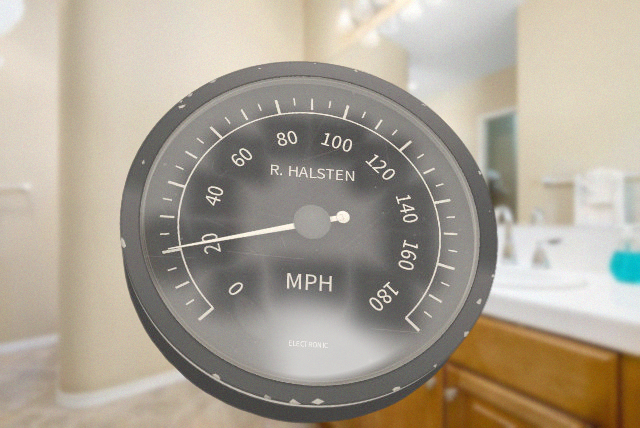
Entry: 20 mph
